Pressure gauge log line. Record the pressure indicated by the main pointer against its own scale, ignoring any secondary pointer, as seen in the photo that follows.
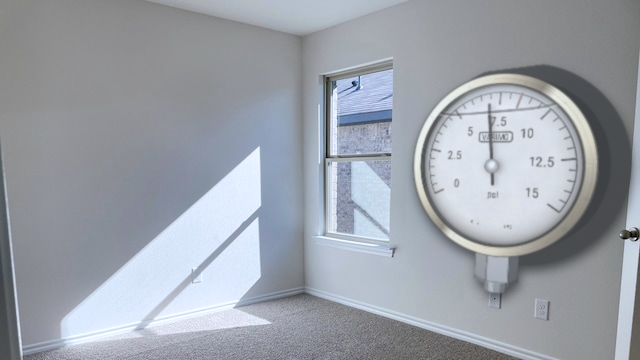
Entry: 7 psi
